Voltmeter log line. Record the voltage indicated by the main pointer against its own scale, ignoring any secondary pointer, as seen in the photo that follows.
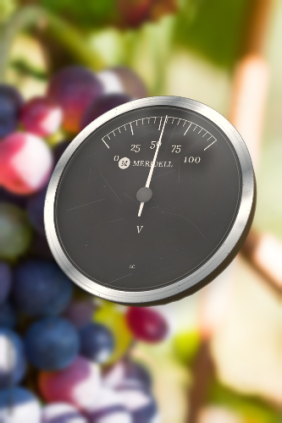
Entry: 55 V
